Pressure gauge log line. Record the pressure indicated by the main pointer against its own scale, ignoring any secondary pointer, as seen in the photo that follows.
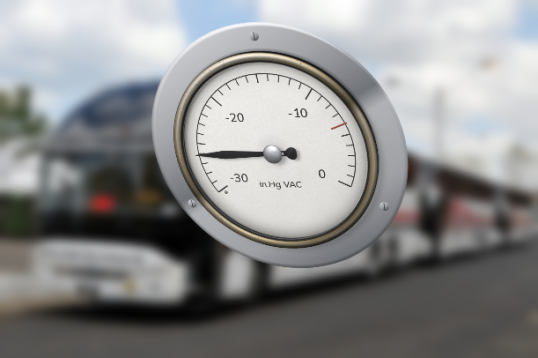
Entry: -26 inHg
